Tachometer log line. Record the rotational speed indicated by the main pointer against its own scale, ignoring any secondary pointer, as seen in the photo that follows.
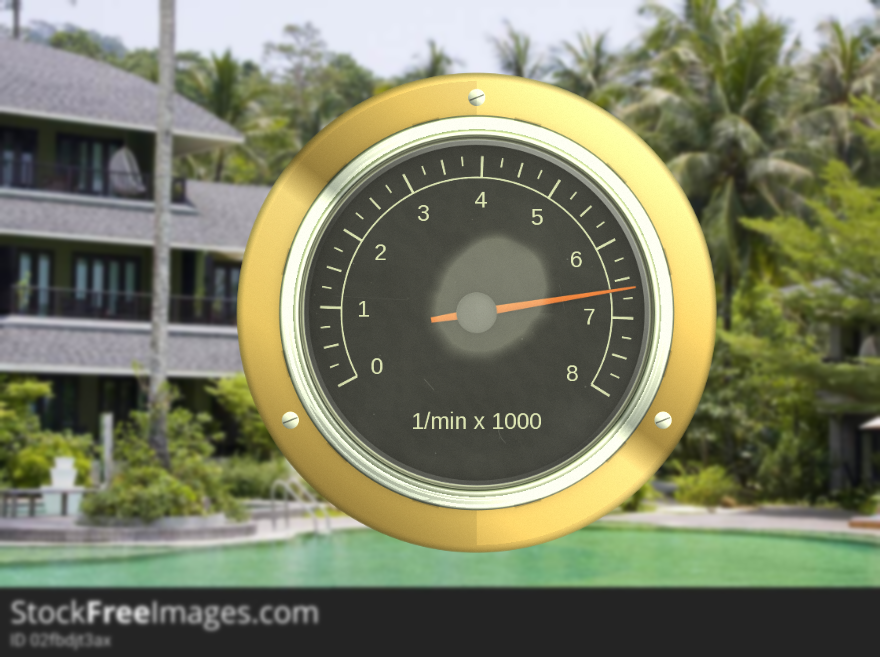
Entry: 6625 rpm
